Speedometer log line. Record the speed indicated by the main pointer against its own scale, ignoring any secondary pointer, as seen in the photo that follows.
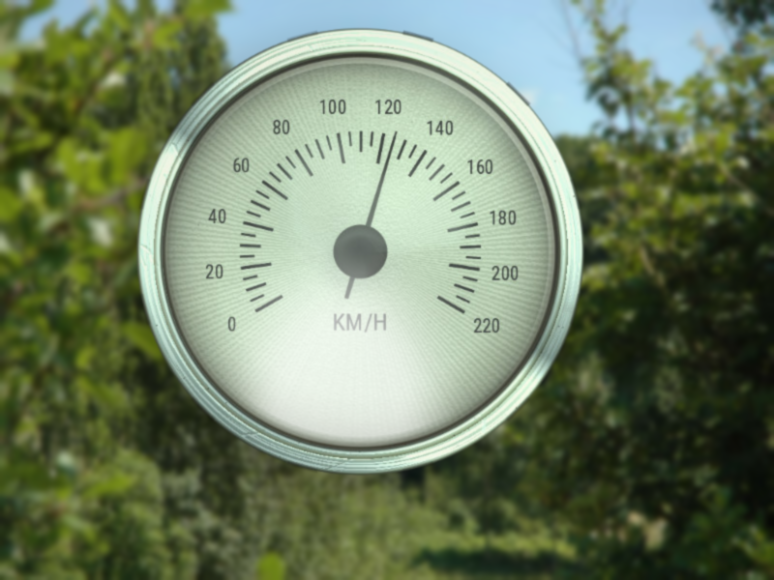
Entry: 125 km/h
